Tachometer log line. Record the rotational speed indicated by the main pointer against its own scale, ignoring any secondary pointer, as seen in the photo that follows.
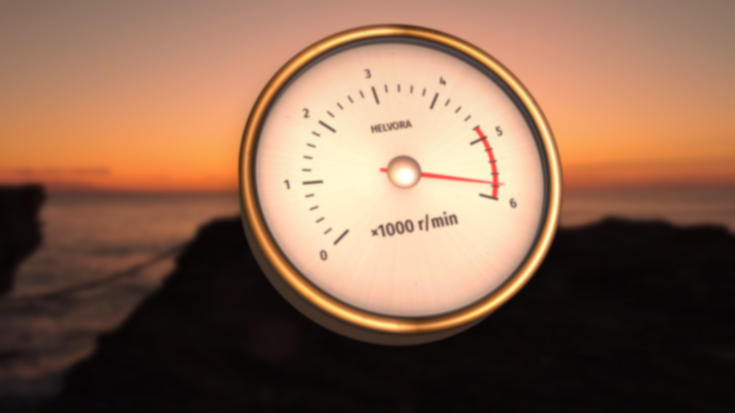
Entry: 5800 rpm
